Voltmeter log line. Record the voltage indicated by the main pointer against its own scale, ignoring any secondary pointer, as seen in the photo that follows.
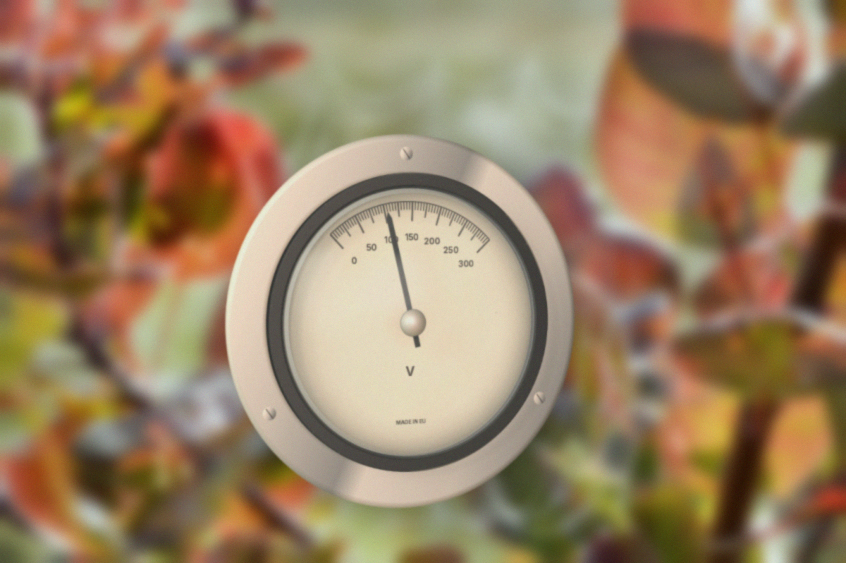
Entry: 100 V
